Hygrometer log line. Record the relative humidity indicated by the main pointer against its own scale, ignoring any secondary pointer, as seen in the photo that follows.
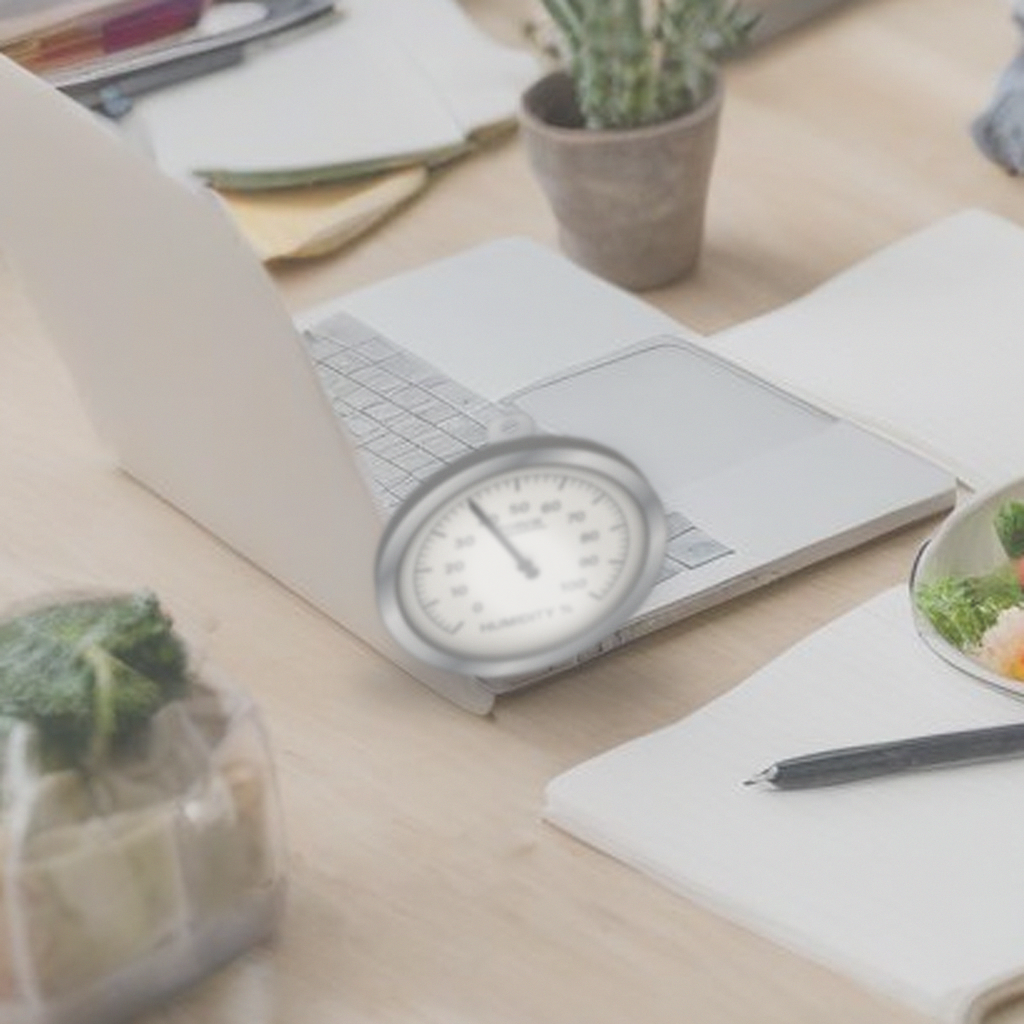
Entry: 40 %
